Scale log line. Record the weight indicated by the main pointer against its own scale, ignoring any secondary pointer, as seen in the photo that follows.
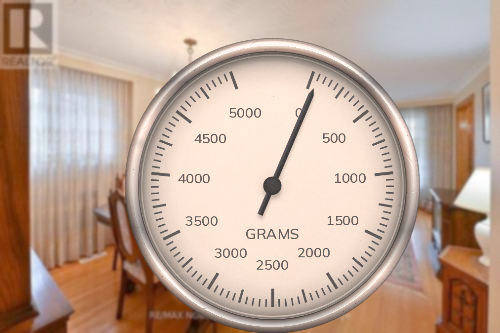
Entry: 50 g
